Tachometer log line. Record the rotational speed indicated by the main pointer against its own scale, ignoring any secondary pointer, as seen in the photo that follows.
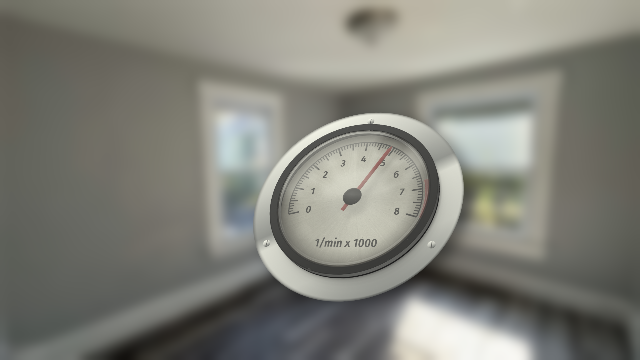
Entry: 5000 rpm
